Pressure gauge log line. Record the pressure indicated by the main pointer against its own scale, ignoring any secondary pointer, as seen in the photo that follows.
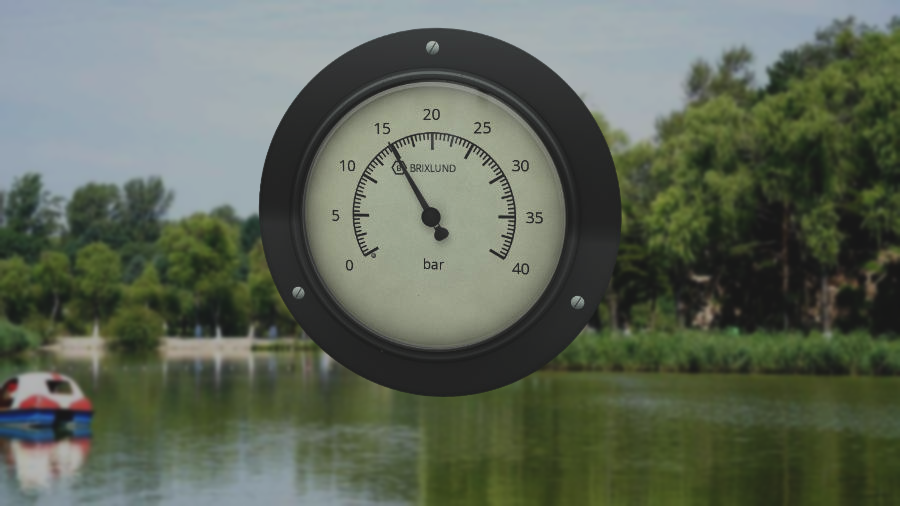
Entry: 15 bar
